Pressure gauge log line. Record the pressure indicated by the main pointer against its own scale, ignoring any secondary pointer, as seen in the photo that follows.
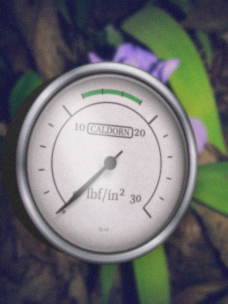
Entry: 0 psi
